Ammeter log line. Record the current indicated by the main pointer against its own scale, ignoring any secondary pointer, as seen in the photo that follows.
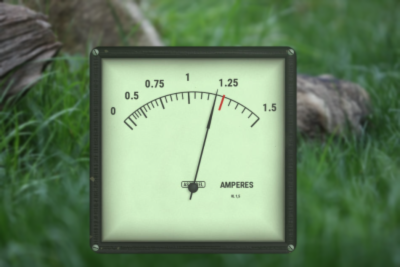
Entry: 1.2 A
